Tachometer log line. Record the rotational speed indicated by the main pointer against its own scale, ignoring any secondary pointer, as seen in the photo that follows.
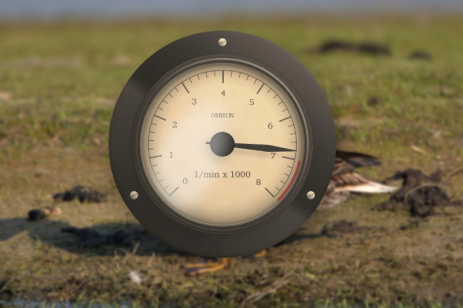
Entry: 6800 rpm
